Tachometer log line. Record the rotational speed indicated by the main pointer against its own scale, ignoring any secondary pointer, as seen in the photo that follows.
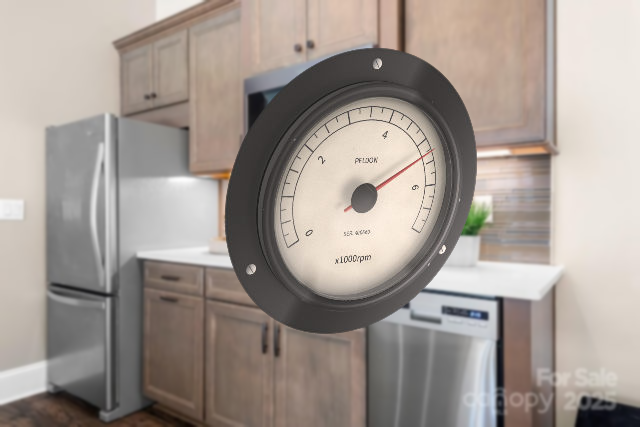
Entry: 5250 rpm
